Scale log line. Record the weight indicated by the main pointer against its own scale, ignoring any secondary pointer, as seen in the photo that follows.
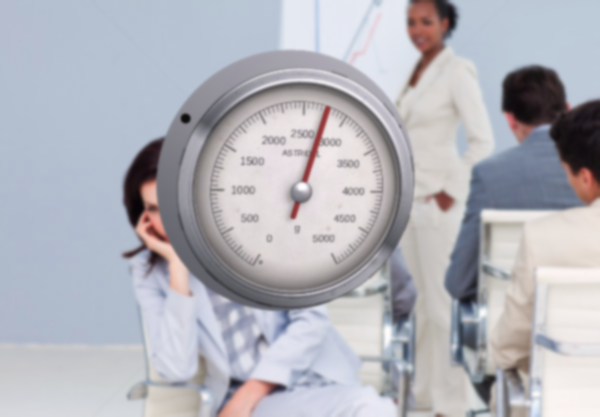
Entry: 2750 g
